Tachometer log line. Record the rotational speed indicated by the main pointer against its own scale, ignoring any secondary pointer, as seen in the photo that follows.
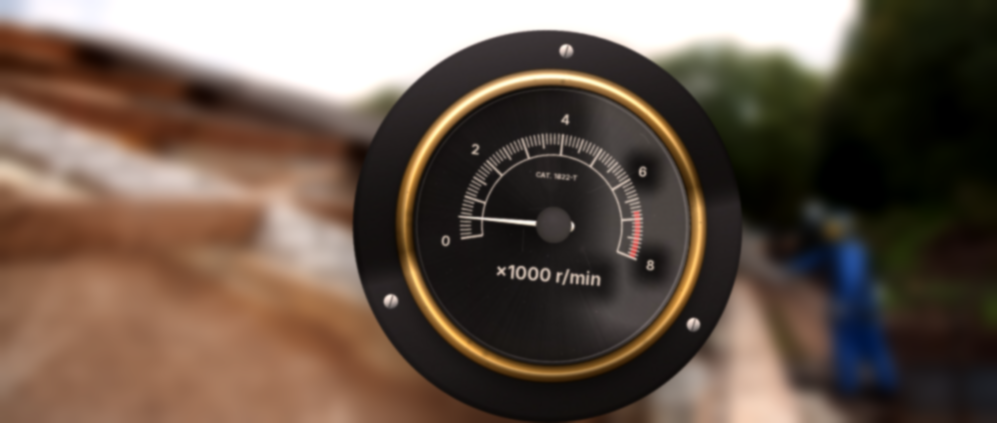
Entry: 500 rpm
